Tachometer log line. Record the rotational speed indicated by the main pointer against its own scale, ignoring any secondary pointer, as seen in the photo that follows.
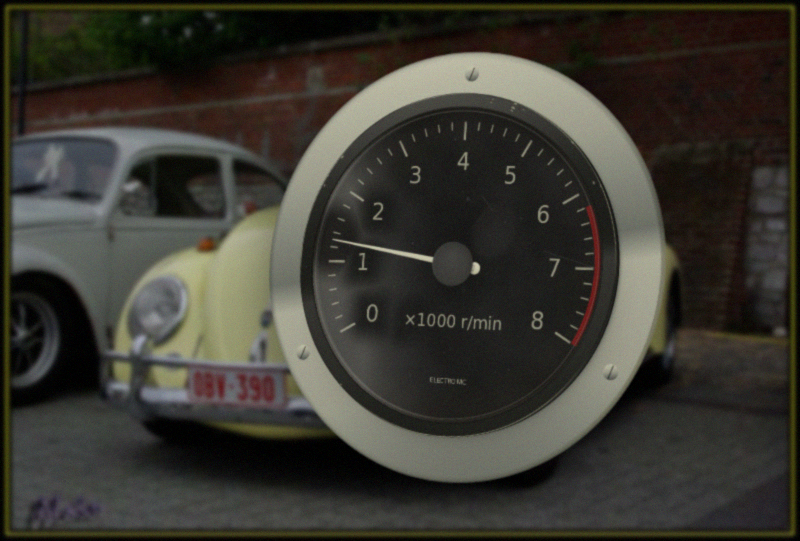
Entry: 1300 rpm
